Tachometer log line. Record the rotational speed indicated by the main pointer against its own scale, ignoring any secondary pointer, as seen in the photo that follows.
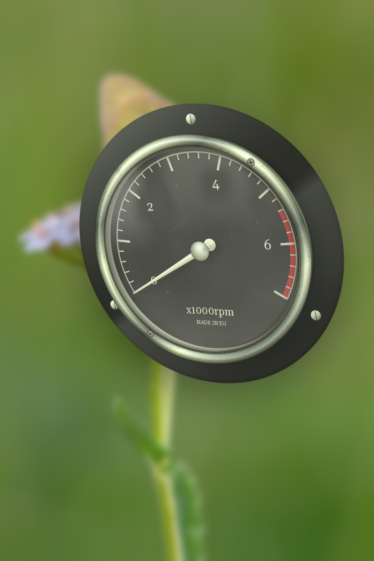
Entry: 0 rpm
